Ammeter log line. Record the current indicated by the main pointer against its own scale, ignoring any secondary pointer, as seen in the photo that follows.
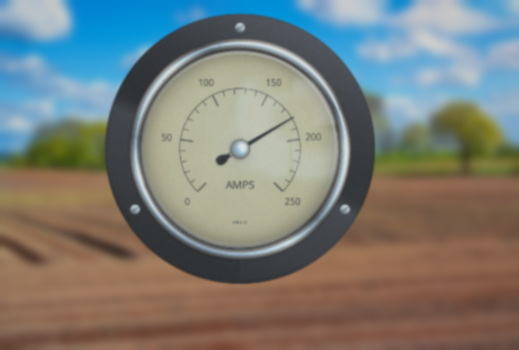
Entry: 180 A
